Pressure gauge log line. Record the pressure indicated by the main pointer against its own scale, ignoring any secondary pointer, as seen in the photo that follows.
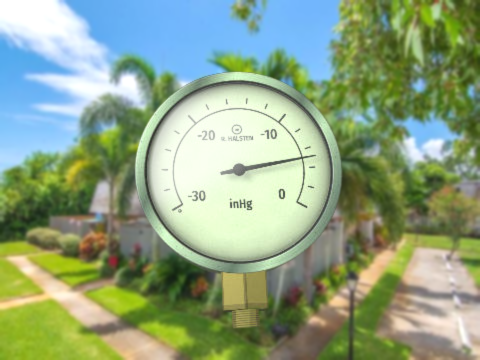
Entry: -5 inHg
